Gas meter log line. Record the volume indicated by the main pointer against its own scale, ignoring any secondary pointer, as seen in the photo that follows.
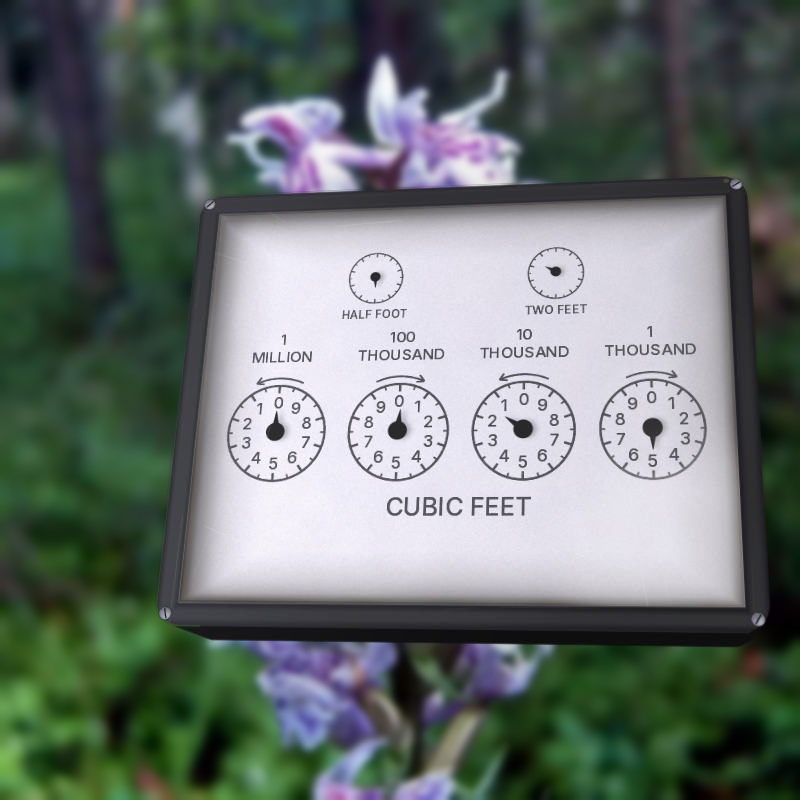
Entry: 1500 ft³
